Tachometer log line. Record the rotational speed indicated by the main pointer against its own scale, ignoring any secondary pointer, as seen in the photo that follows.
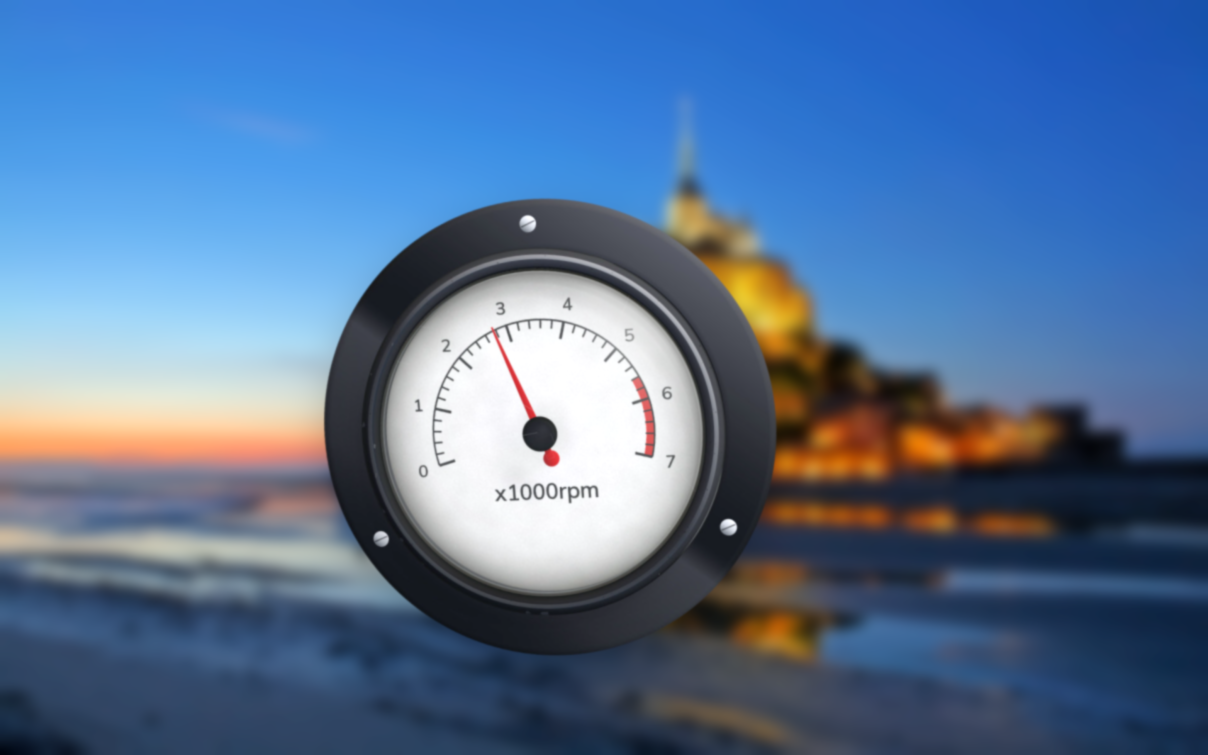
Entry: 2800 rpm
